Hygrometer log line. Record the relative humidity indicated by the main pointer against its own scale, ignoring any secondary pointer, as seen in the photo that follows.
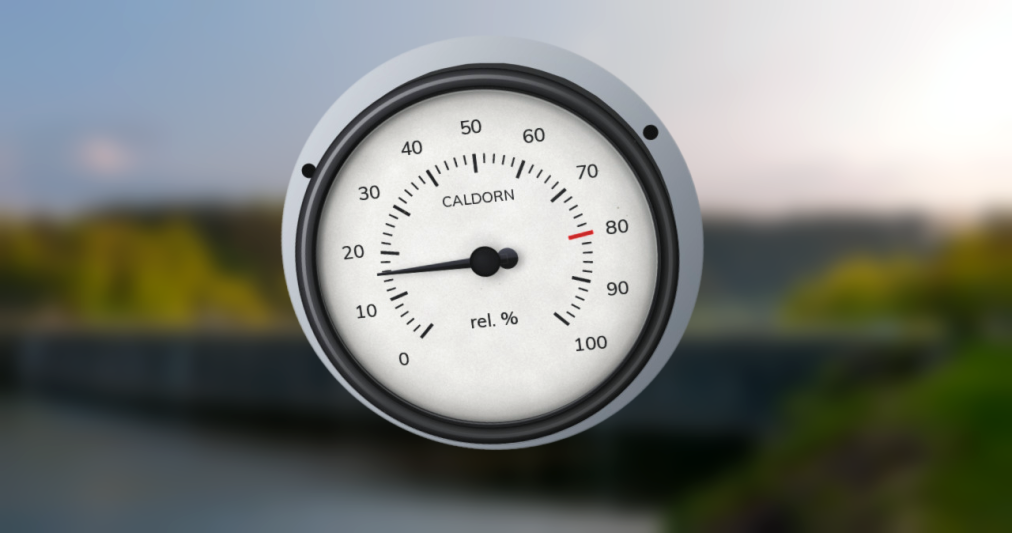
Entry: 16 %
